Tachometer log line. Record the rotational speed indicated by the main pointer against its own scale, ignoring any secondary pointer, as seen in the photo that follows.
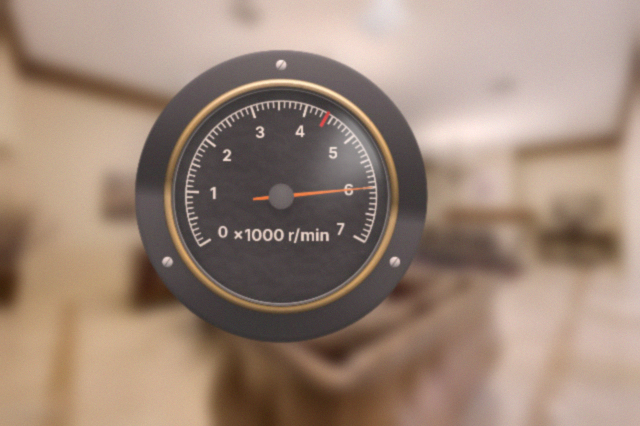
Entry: 6000 rpm
